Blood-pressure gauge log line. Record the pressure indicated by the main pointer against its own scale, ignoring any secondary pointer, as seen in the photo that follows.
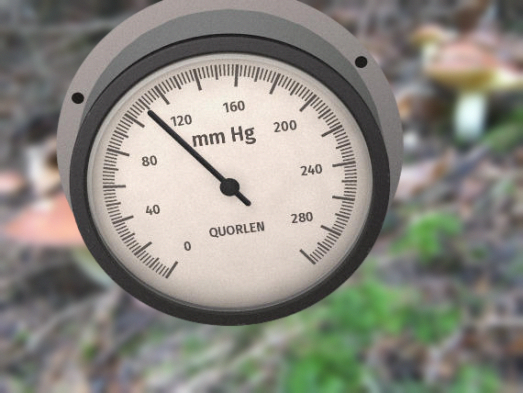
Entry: 110 mmHg
